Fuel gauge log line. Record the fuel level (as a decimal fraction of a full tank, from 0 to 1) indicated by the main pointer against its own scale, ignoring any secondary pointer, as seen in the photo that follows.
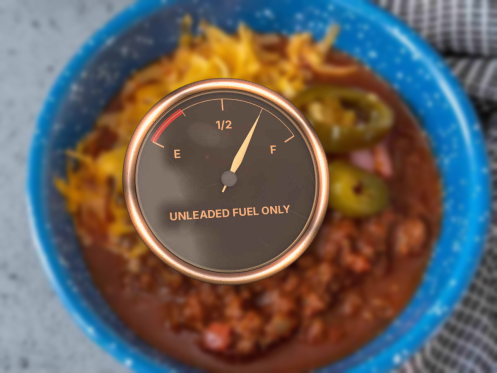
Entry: 0.75
